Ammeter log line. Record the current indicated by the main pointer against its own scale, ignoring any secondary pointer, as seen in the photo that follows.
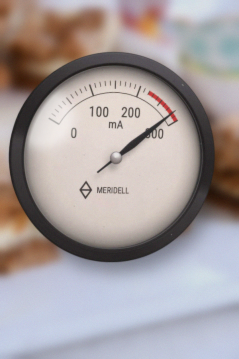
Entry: 280 mA
